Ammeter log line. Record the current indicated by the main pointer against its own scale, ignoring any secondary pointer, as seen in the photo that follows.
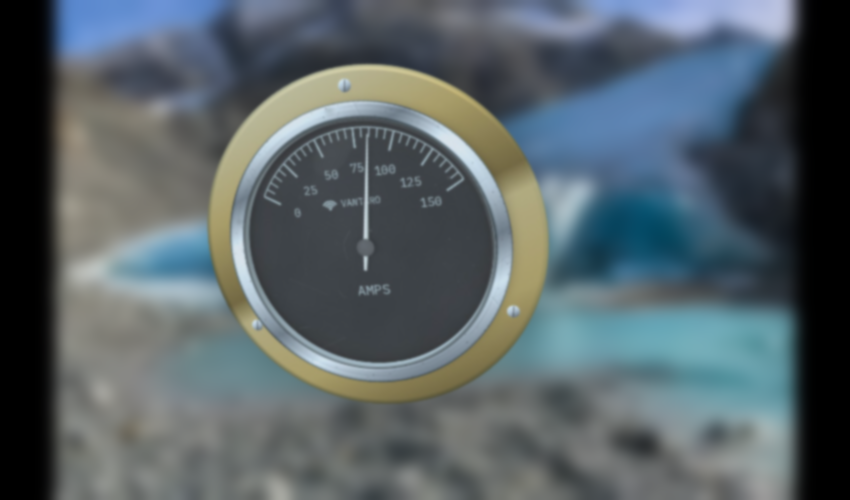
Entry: 85 A
